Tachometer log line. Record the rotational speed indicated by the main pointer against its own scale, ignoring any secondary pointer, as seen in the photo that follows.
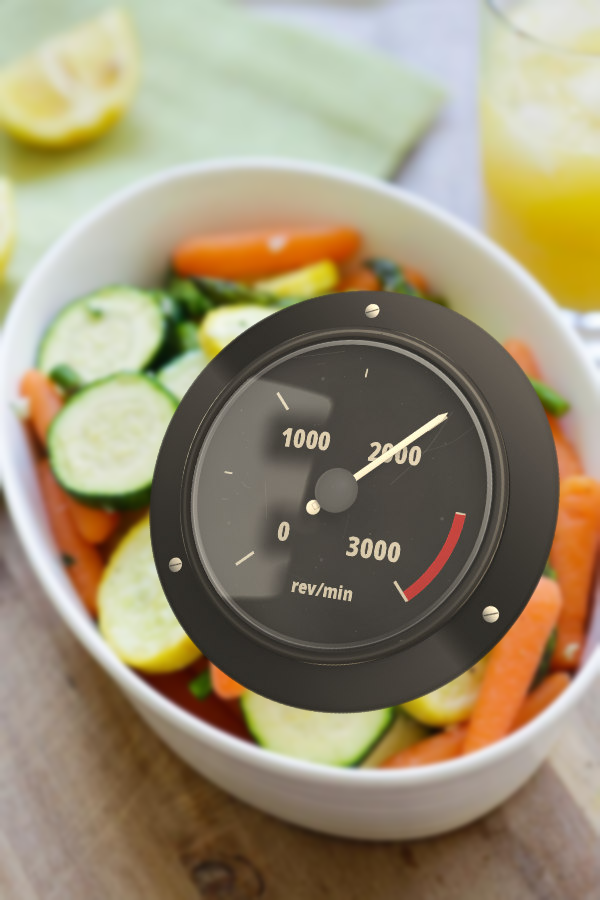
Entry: 2000 rpm
